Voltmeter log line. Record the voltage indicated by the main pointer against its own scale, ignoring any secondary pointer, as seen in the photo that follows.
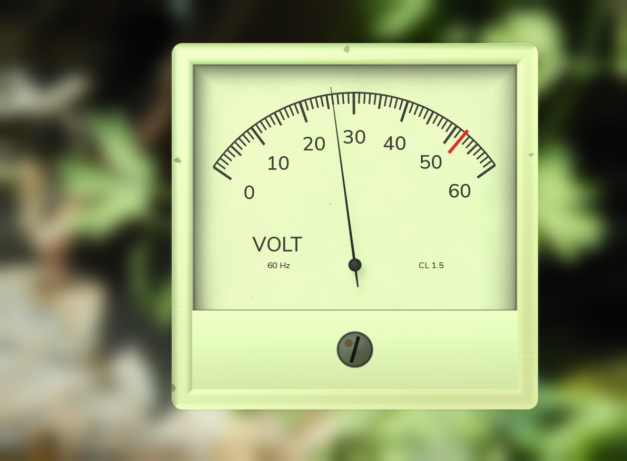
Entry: 26 V
